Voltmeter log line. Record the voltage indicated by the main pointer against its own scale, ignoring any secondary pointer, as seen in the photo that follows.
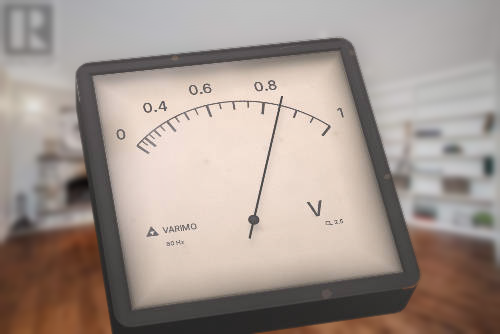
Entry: 0.85 V
